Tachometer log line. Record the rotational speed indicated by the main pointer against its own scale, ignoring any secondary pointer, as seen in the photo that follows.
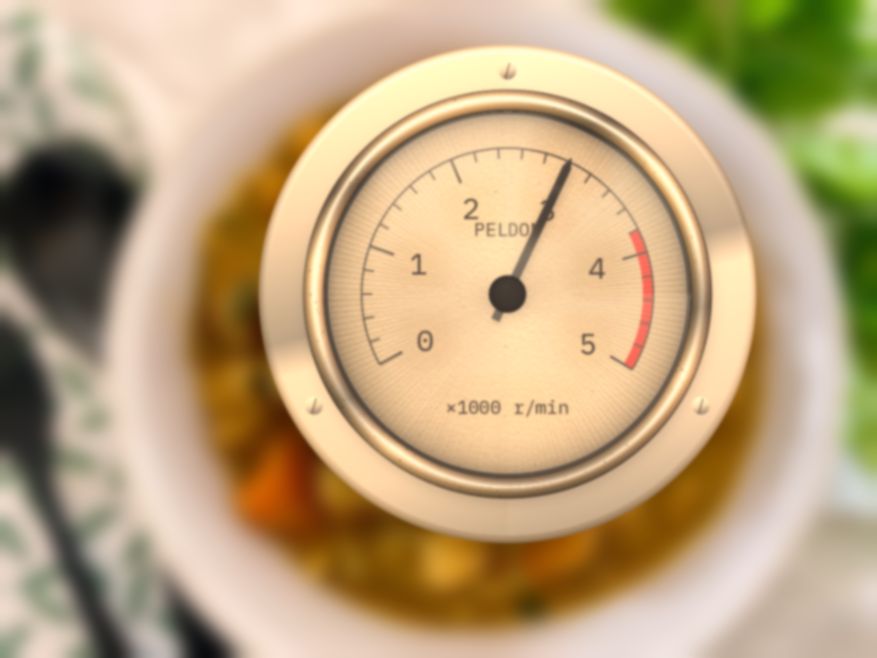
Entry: 3000 rpm
